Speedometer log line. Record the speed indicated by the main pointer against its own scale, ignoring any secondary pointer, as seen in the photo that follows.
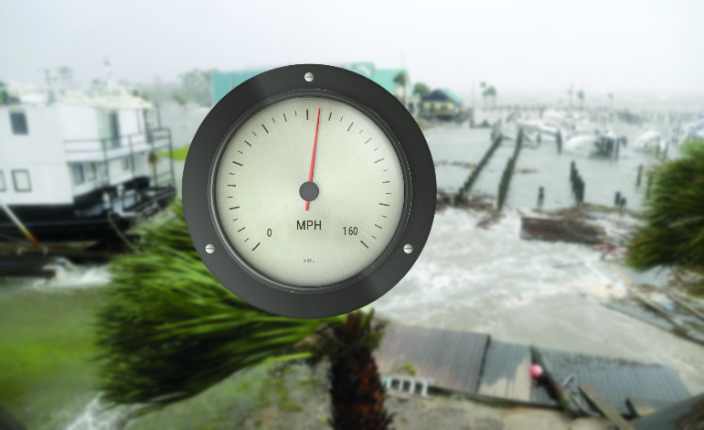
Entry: 85 mph
